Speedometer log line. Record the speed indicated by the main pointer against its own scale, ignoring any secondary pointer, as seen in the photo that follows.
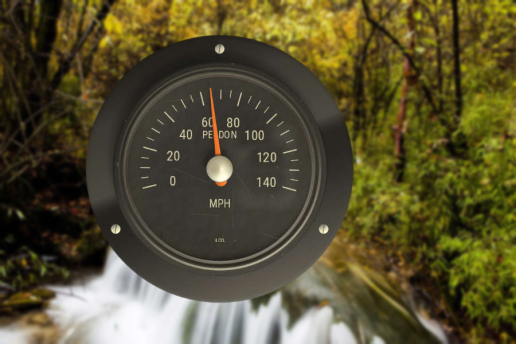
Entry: 65 mph
